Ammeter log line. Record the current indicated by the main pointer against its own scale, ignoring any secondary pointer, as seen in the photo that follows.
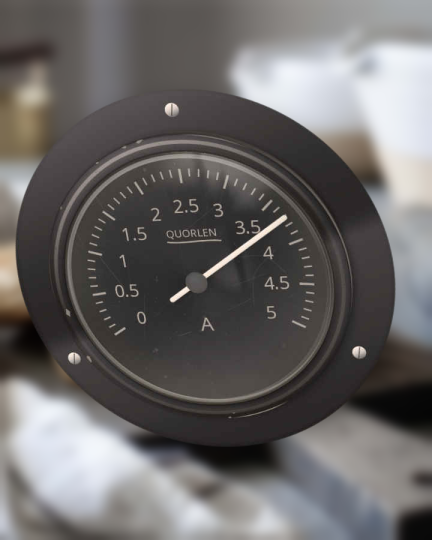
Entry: 3.7 A
